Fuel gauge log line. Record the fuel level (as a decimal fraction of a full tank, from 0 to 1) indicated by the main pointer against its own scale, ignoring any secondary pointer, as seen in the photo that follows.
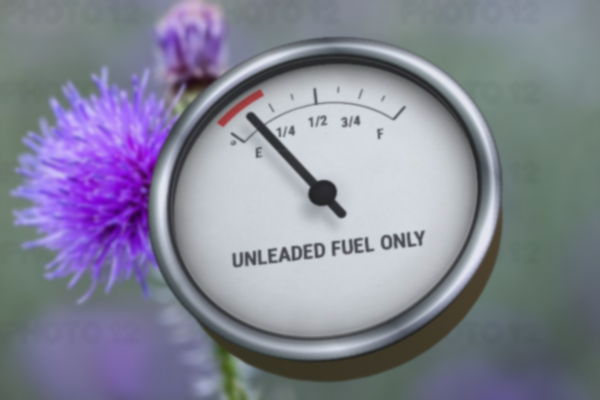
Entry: 0.125
